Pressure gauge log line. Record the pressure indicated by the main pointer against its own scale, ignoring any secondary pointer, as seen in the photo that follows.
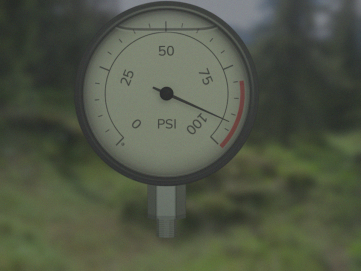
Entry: 92.5 psi
